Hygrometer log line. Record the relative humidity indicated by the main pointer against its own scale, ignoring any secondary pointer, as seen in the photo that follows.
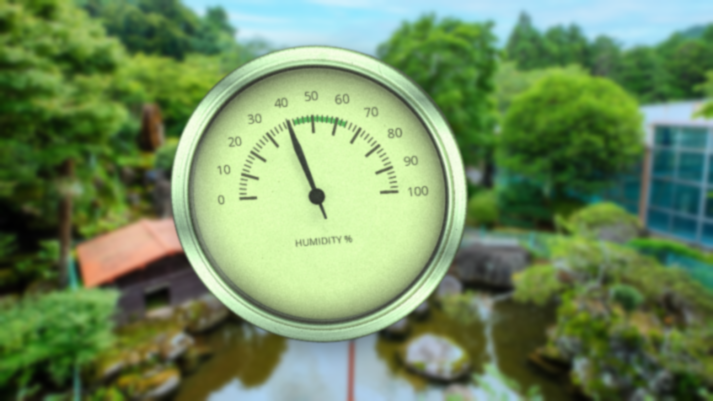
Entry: 40 %
